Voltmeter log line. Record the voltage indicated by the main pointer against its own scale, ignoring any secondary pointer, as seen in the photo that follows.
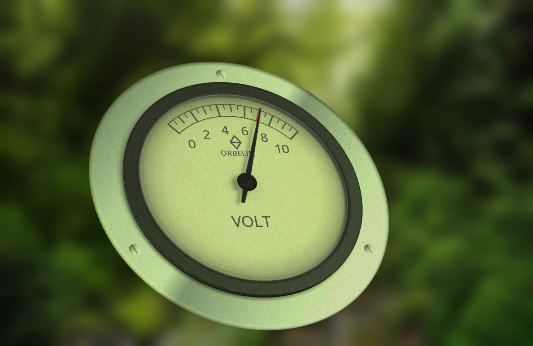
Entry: 7 V
